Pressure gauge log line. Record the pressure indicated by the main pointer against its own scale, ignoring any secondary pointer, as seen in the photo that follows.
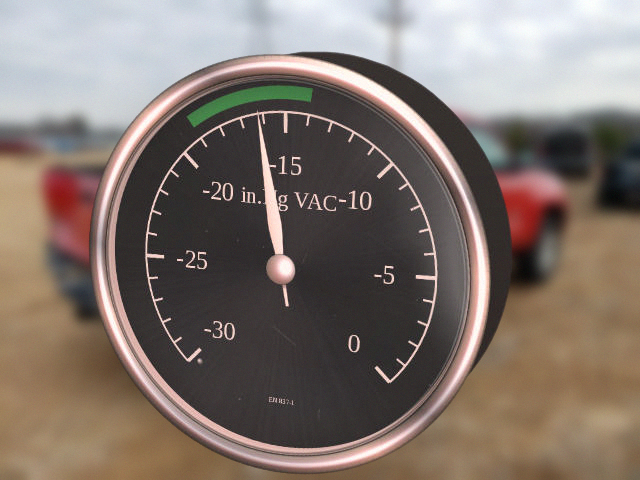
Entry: -16 inHg
